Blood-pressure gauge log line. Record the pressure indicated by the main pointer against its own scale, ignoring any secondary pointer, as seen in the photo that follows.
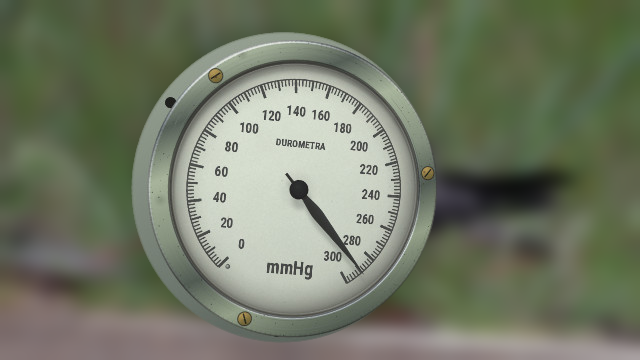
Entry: 290 mmHg
